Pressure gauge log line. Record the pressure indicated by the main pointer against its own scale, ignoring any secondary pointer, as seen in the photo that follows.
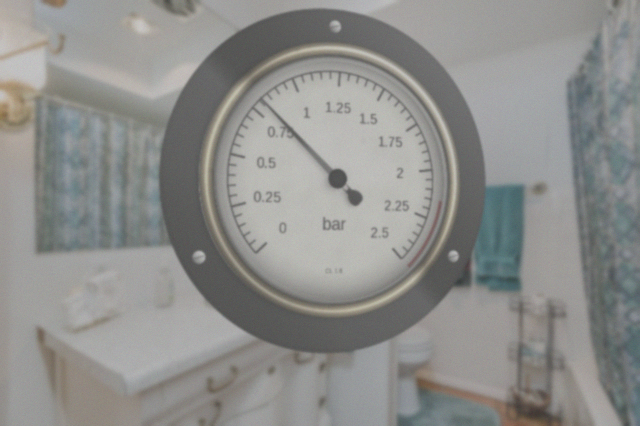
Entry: 0.8 bar
